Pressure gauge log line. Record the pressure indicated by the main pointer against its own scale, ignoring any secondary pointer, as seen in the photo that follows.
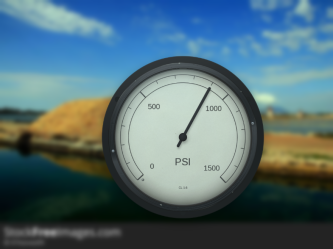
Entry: 900 psi
